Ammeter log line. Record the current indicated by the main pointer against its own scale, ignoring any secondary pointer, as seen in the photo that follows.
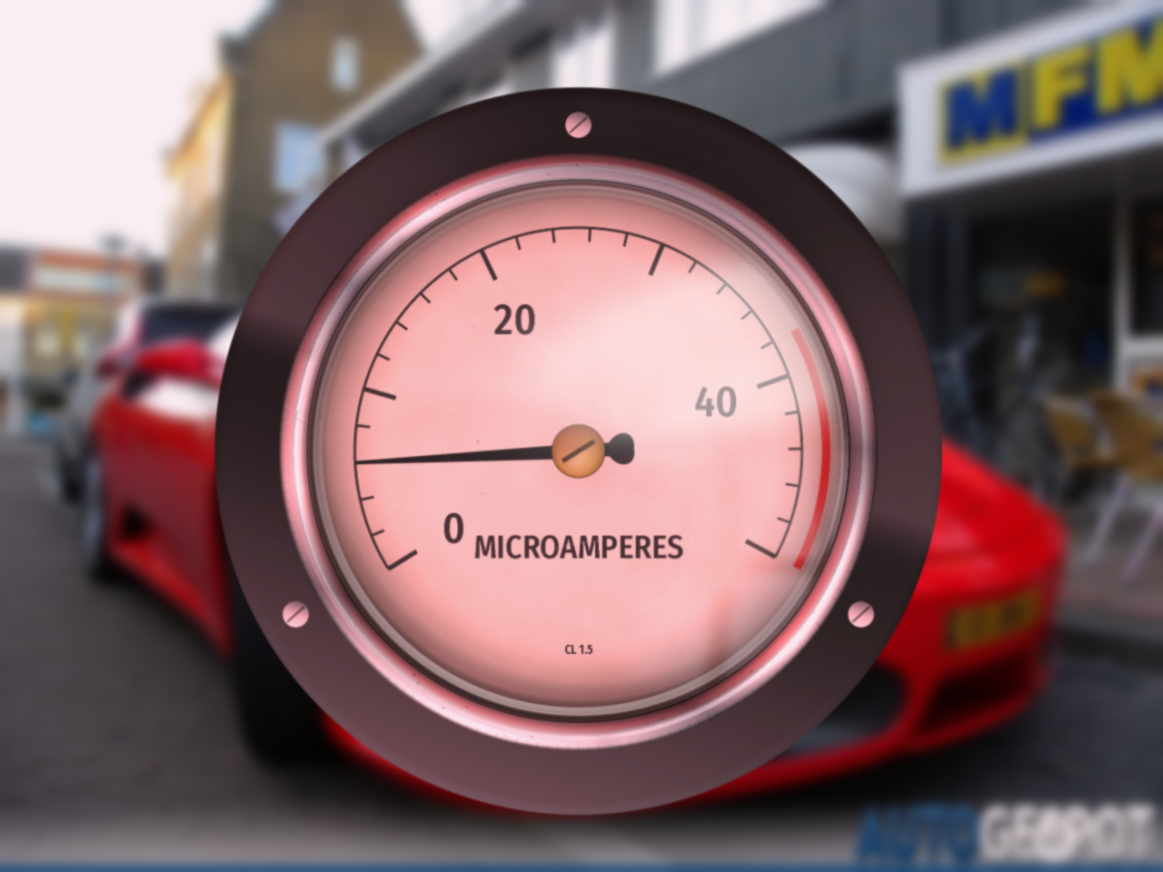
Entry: 6 µA
